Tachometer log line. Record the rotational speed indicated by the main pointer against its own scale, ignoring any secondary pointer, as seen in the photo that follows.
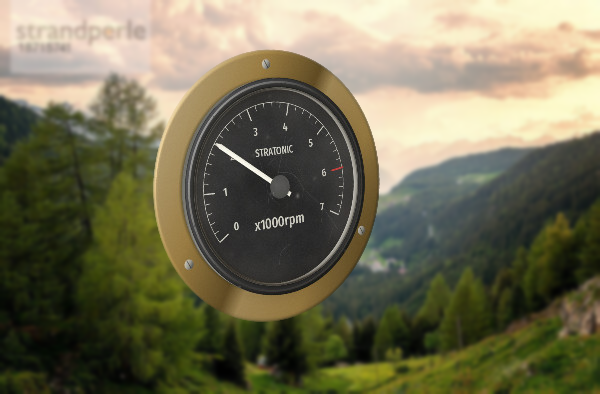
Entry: 2000 rpm
